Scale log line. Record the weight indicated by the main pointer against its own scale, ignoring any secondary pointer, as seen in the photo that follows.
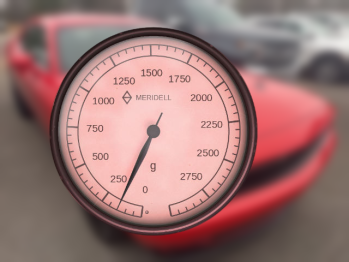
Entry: 150 g
